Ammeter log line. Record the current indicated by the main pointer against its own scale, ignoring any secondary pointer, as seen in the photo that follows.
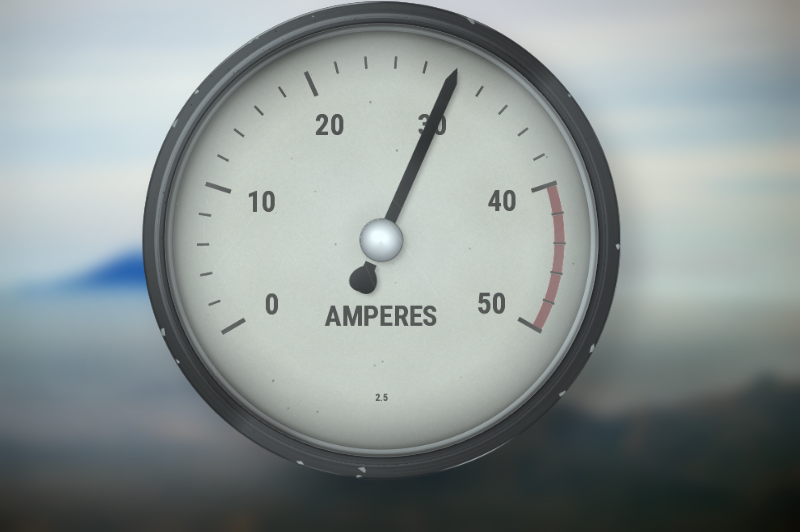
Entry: 30 A
